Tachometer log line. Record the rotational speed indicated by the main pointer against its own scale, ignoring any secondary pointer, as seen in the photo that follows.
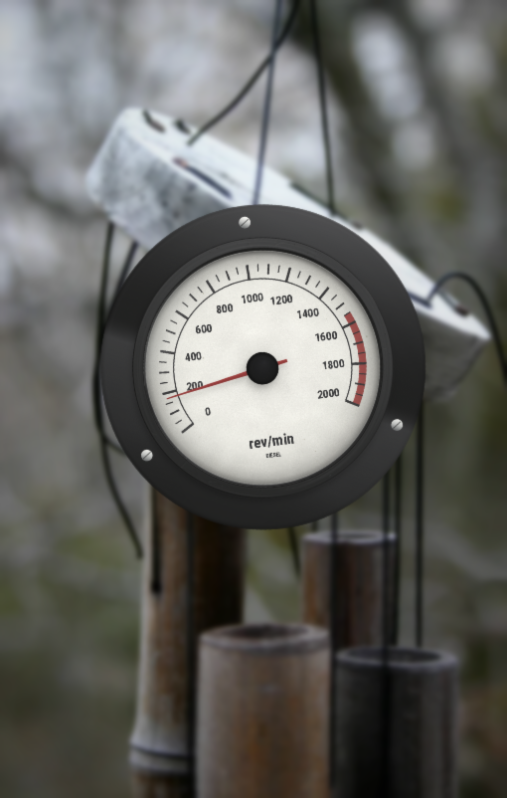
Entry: 175 rpm
